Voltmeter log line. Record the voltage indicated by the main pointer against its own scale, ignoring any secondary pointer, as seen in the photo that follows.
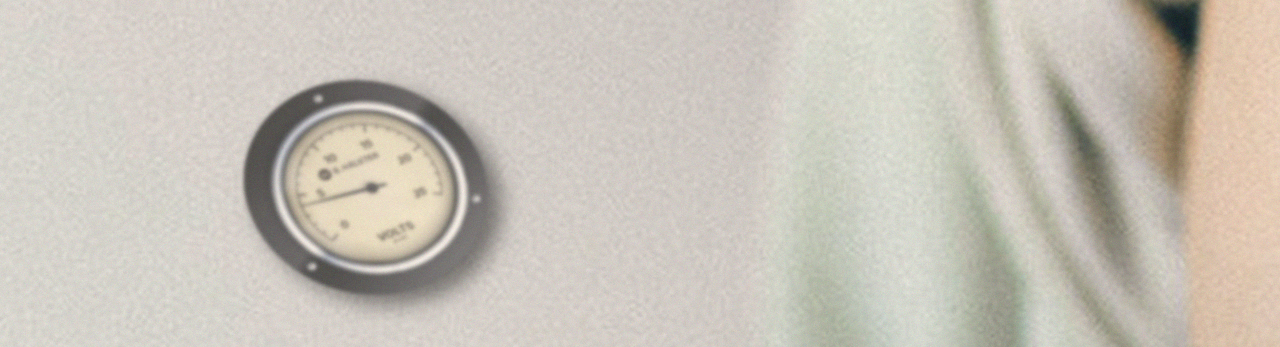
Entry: 4 V
